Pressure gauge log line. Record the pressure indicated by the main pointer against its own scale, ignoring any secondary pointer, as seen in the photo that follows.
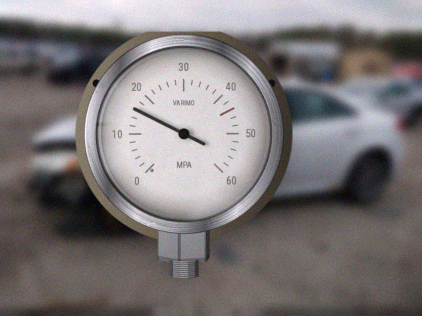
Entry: 16 MPa
